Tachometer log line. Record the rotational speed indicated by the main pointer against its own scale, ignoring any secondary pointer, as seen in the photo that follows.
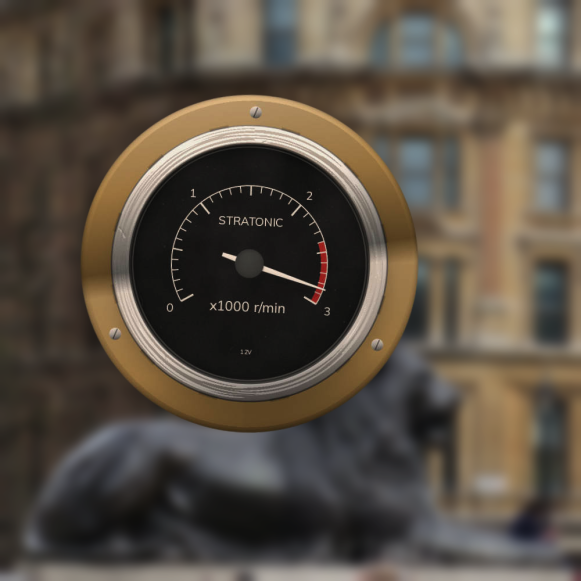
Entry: 2850 rpm
